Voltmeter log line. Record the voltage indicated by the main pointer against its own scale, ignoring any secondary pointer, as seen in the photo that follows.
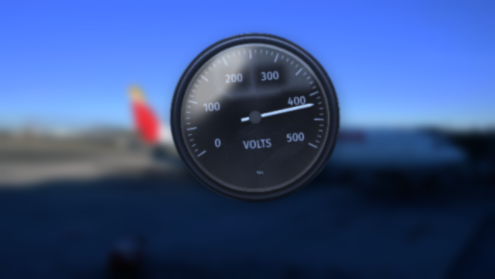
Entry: 420 V
